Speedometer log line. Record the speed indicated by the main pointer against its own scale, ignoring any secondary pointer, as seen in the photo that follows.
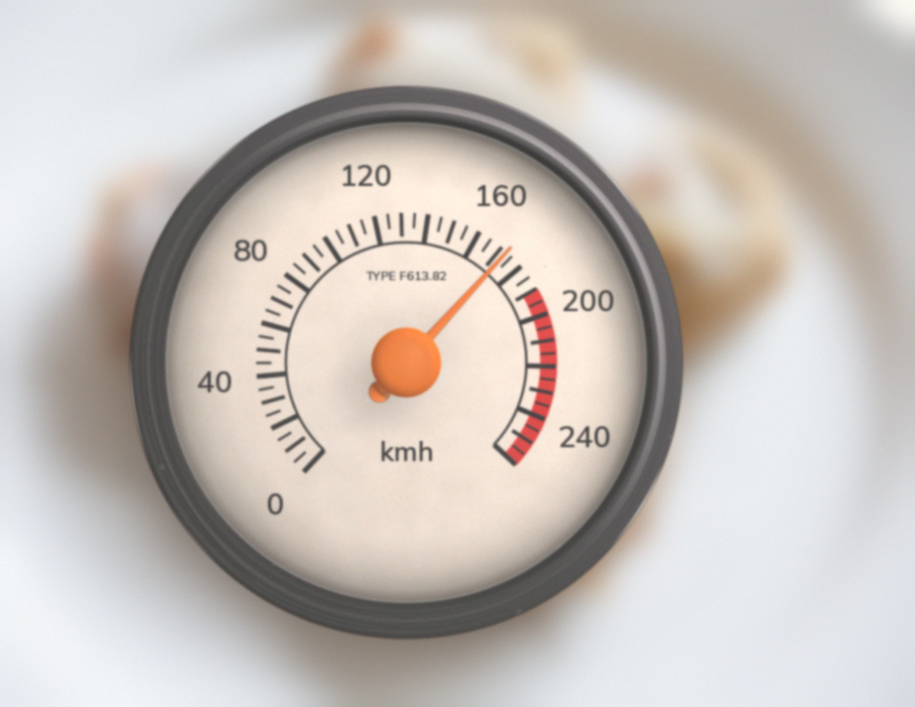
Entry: 172.5 km/h
